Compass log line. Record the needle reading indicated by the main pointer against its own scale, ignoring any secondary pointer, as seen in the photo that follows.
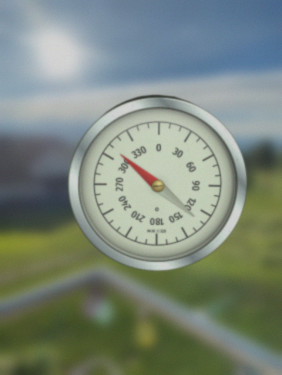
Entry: 310 °
